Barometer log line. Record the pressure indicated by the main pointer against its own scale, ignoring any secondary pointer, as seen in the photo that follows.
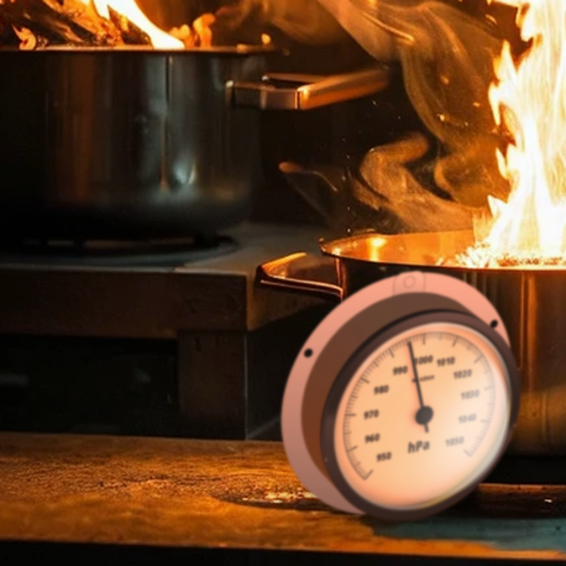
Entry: 995 hPa
